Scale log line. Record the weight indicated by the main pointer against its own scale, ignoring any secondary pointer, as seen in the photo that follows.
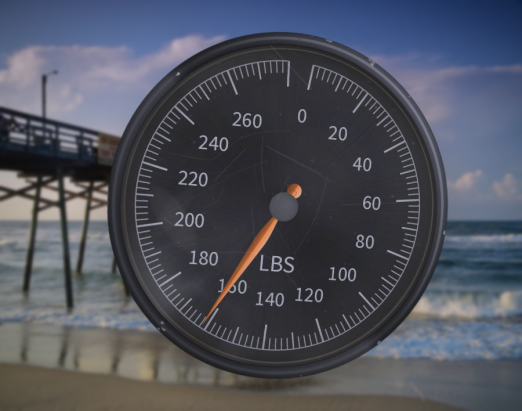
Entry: 162 lb
